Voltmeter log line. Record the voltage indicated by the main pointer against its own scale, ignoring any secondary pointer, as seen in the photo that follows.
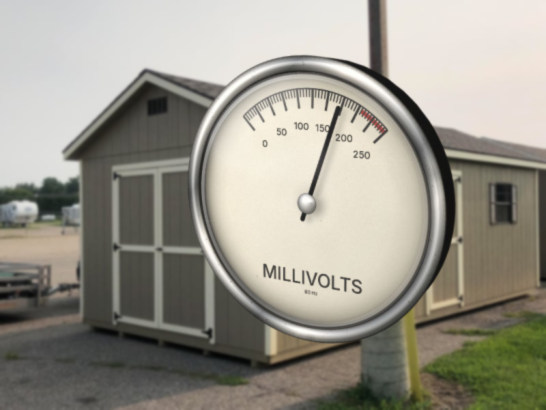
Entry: 175 mV
